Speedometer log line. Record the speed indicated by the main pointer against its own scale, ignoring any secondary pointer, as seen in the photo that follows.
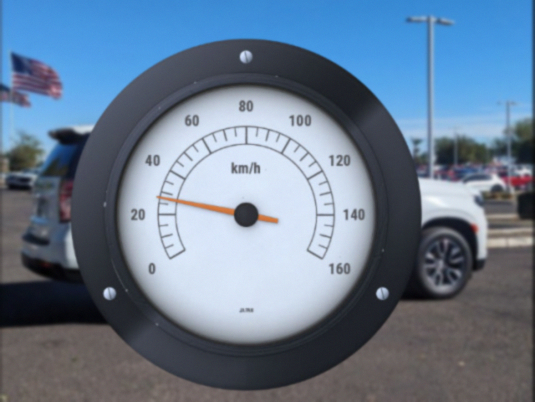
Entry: 27.5 km/h
